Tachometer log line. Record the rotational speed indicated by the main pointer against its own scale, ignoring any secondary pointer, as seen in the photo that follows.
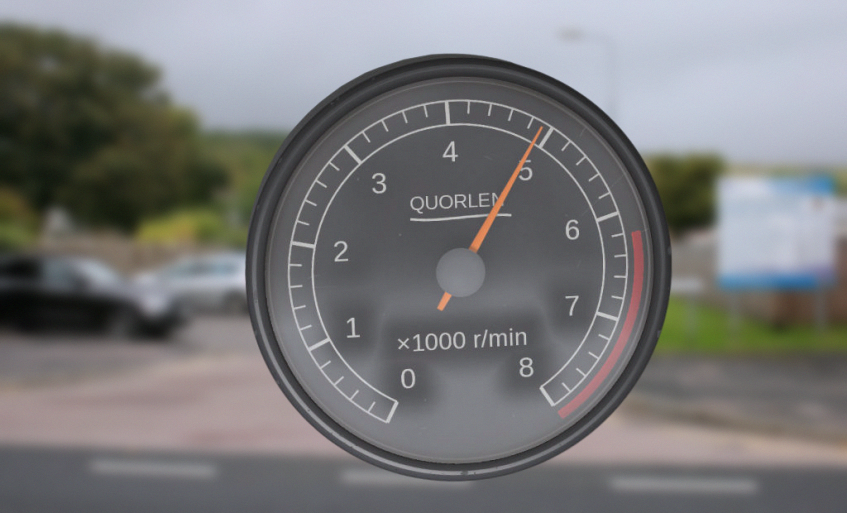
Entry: 4900 rpm
